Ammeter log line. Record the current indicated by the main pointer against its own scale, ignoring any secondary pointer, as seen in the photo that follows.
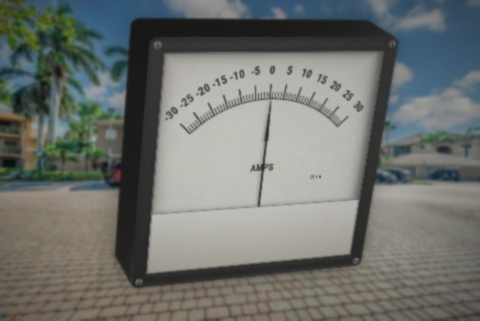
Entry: 0 A
